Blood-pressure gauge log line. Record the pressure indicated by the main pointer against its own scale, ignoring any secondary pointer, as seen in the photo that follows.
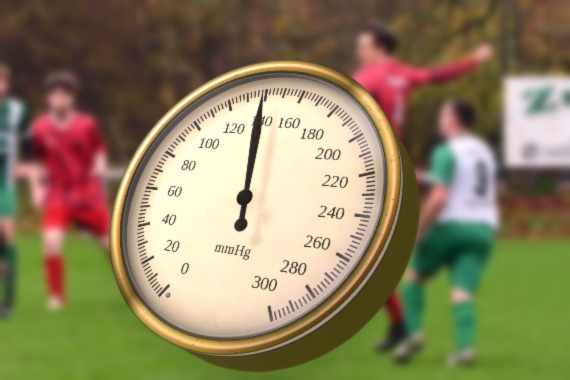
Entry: 140 mmHg
